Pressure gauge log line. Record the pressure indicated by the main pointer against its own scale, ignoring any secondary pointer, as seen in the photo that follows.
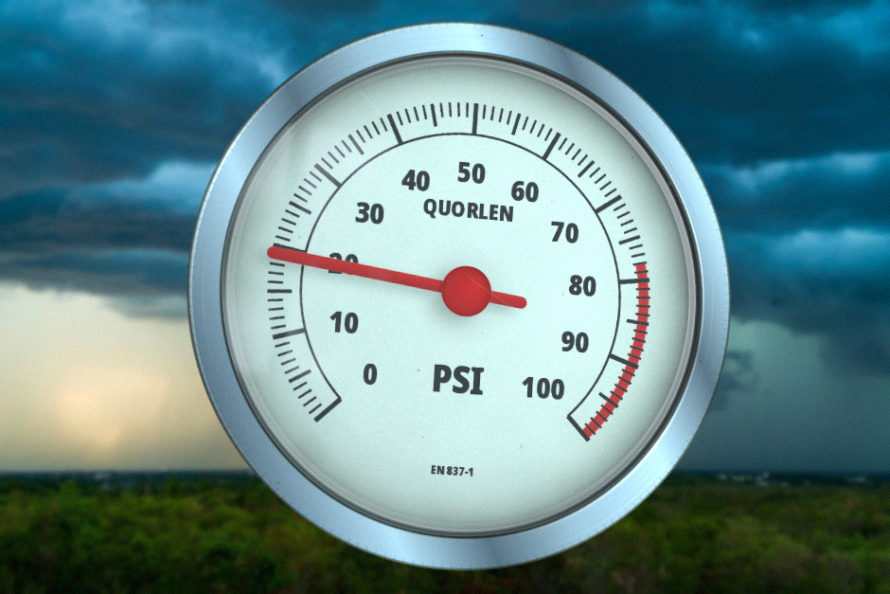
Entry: 19 psi
